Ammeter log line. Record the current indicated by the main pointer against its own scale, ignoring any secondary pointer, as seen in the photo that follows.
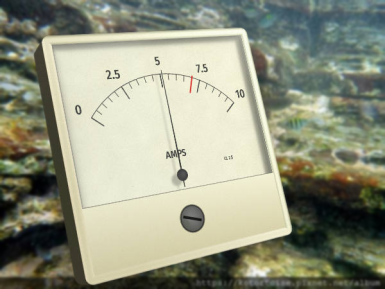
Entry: 5 A
